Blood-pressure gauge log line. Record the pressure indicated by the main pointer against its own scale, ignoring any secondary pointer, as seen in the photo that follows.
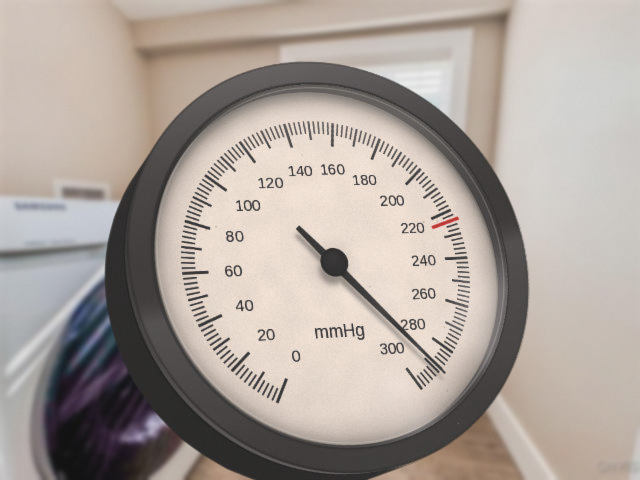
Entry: 290 mmHg
